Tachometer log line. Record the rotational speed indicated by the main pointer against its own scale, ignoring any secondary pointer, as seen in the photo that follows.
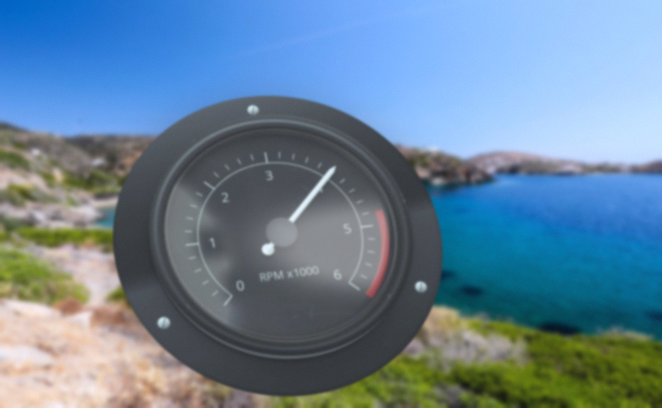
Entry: 4000 rpm
